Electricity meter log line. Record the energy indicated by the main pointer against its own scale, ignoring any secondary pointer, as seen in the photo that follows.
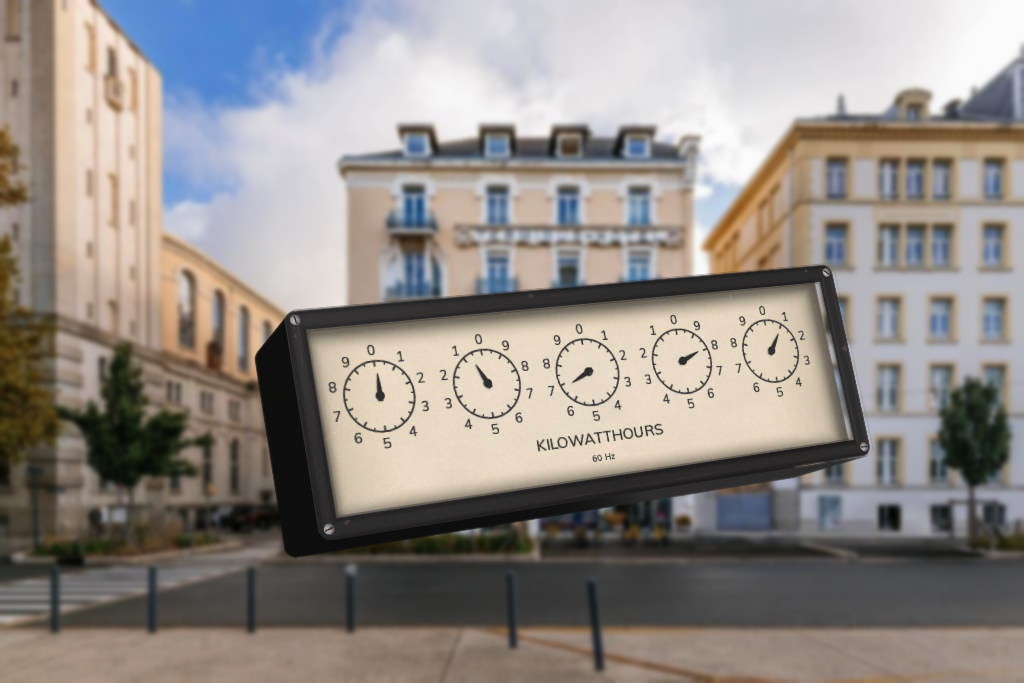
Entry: 681 kWh
